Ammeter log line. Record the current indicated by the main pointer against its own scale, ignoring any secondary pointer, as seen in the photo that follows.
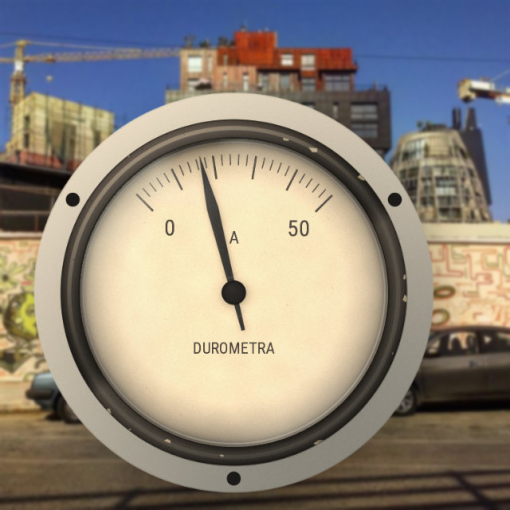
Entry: 17 A
